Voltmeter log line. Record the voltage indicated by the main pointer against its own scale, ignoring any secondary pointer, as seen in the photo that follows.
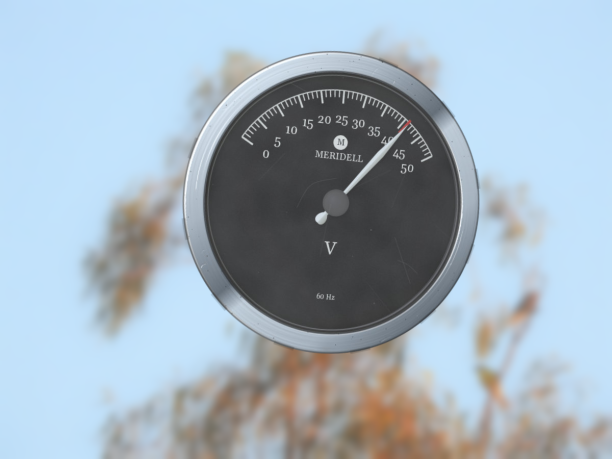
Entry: 41 V
